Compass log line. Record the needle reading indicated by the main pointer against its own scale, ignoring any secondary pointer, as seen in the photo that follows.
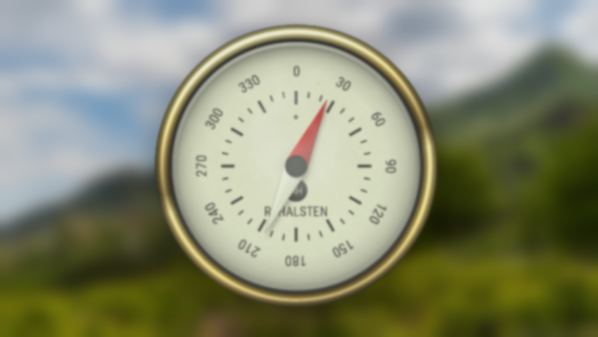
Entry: 25 °
